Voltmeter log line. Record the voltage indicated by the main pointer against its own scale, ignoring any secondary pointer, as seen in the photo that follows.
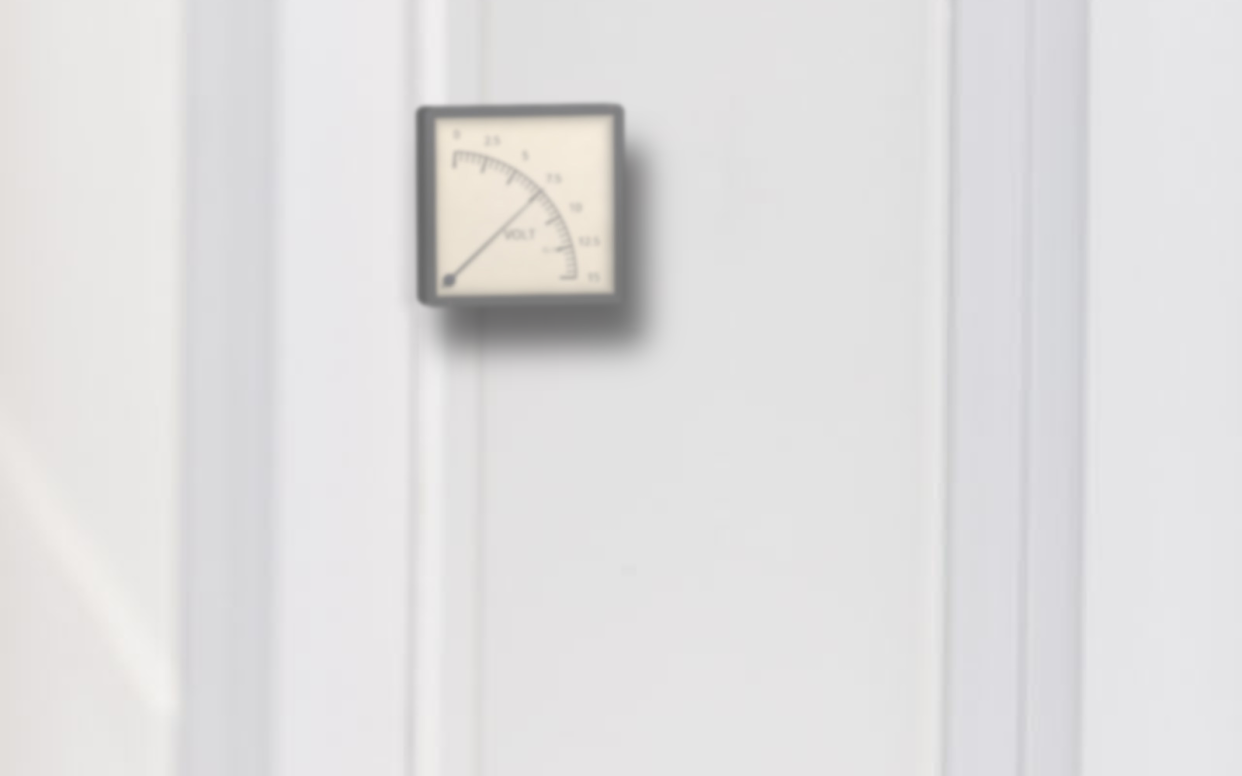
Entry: 7.5 V
